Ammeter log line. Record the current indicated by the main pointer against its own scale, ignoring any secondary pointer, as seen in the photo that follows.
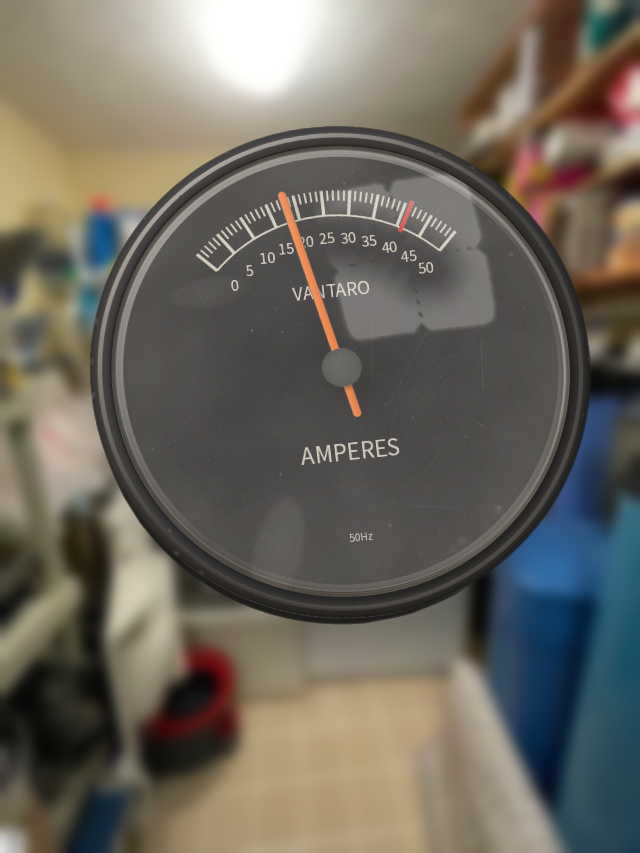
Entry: 18 A
